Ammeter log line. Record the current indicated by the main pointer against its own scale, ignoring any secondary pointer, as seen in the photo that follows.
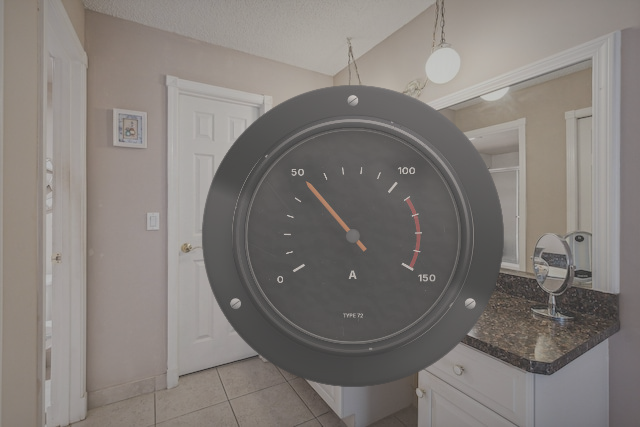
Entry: 50 A
